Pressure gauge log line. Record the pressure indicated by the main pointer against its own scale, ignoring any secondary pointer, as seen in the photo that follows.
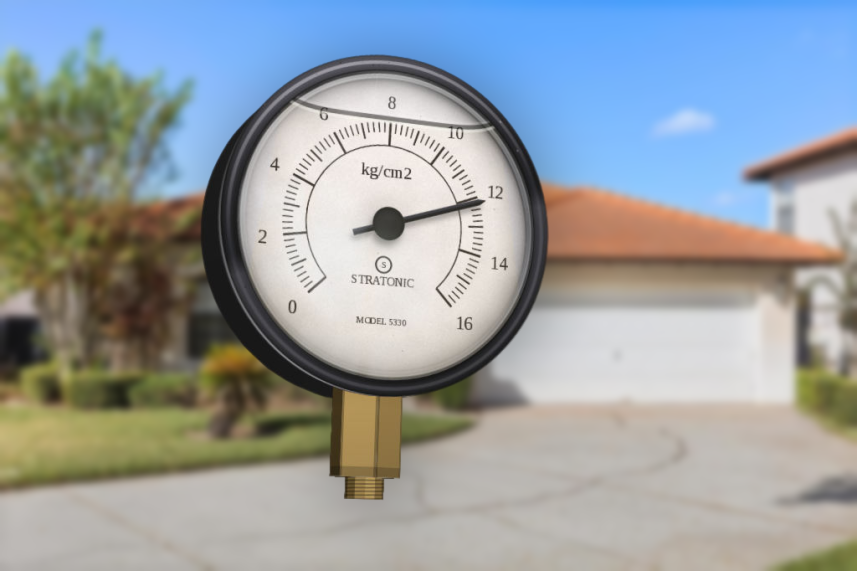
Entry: 12.2 kg/cm²
